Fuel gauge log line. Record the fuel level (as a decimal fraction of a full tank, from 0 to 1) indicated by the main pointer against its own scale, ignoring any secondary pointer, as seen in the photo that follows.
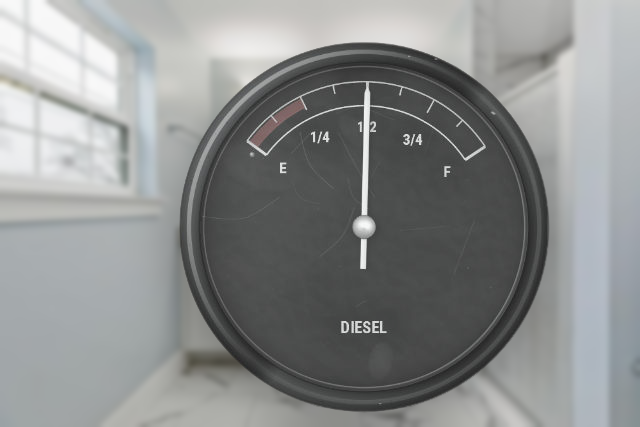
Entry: 0.5
